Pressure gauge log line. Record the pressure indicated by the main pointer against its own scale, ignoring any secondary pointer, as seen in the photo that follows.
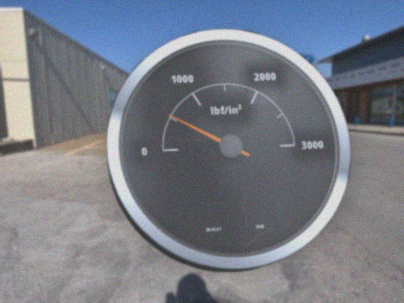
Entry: 500 psi
